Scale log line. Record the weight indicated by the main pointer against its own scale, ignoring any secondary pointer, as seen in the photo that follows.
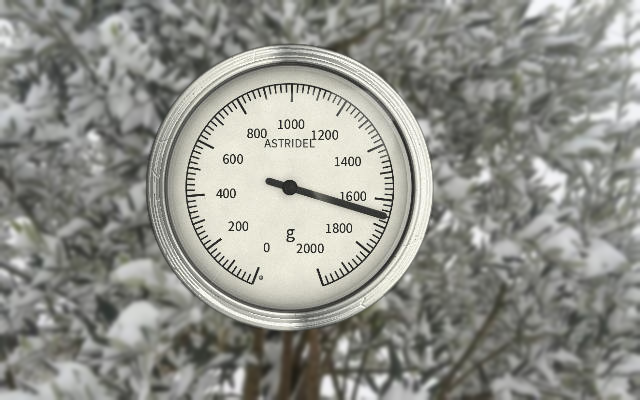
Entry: 1660 g
